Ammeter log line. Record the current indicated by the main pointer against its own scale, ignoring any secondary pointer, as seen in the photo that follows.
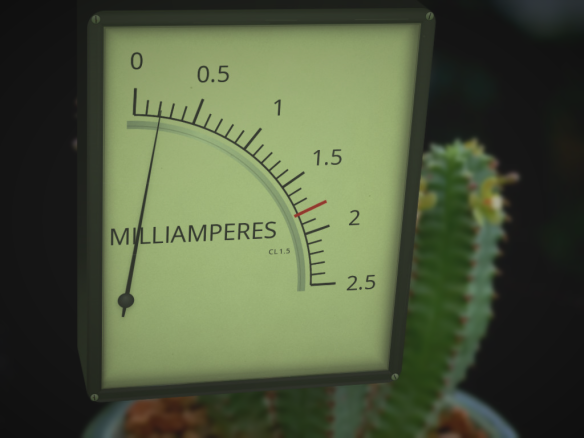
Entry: 0.2 mA
